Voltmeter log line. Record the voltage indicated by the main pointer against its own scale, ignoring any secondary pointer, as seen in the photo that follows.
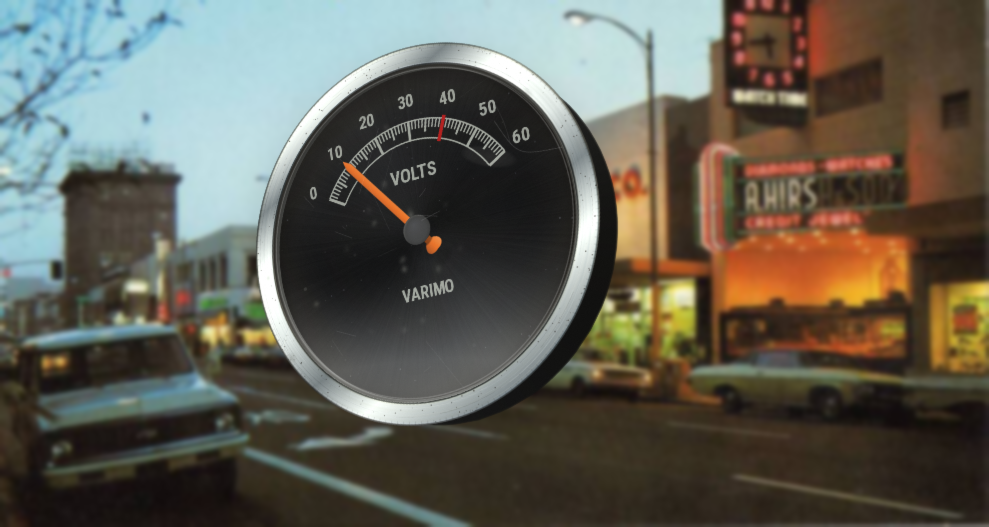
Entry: 10 V
